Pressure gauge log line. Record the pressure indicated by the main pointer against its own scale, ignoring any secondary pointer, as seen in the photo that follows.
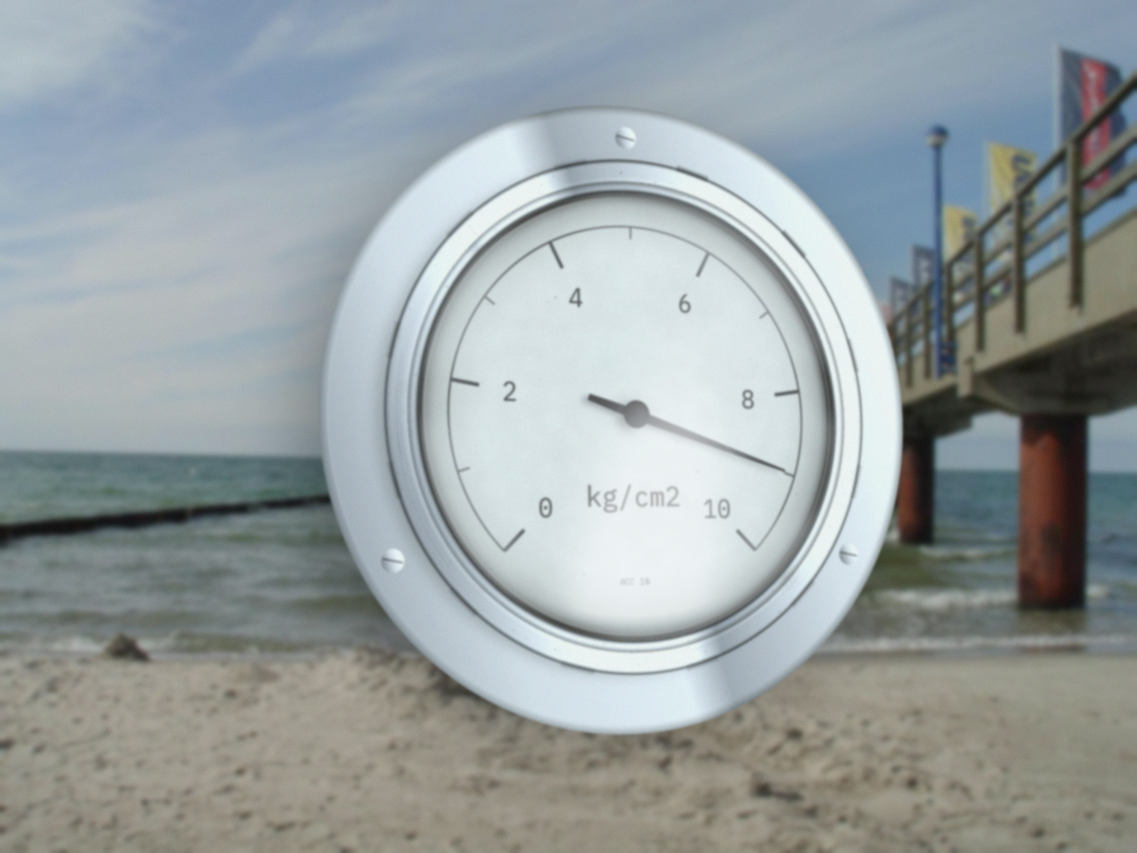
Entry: 9 kg/cm²
